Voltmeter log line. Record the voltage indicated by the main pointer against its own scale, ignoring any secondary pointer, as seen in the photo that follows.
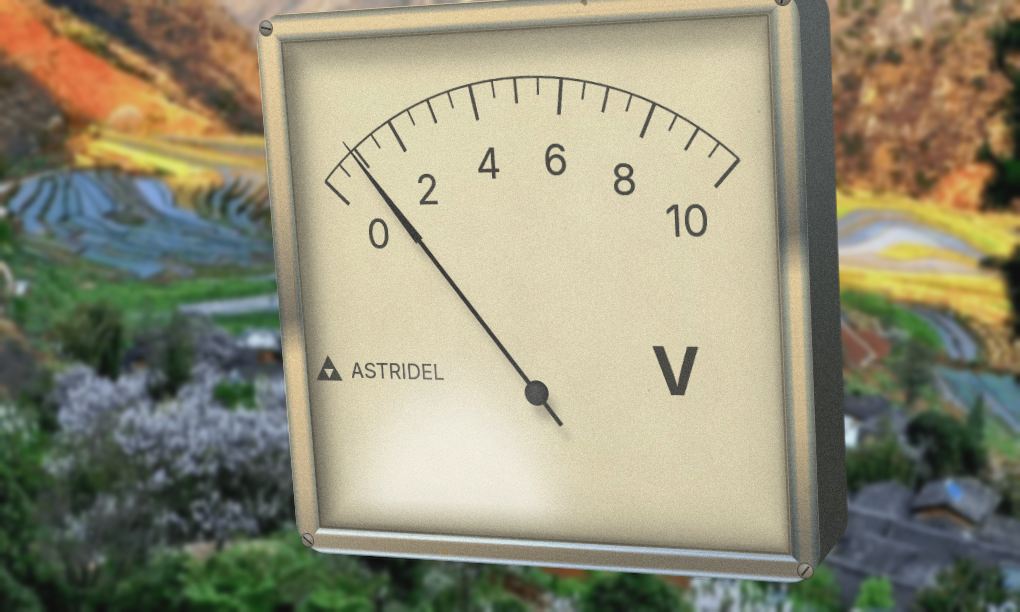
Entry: 1 V
